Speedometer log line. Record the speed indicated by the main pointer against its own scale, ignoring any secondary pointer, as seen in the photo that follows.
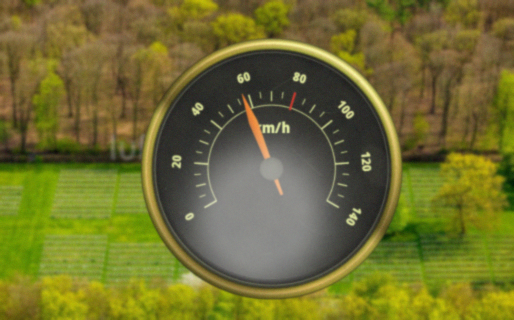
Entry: 57.5 km/h
